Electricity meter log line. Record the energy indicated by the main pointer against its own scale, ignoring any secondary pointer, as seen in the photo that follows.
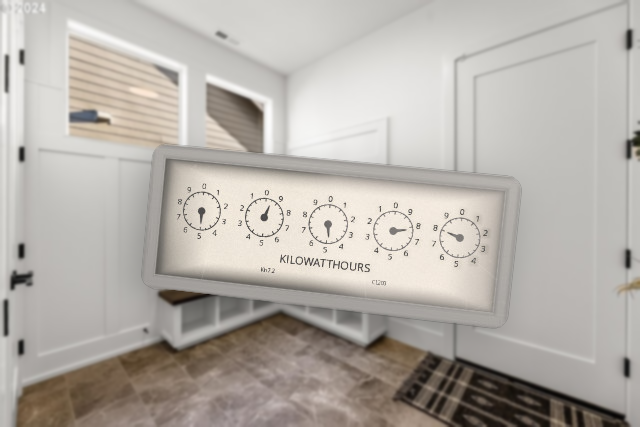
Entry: 49478 kWh
